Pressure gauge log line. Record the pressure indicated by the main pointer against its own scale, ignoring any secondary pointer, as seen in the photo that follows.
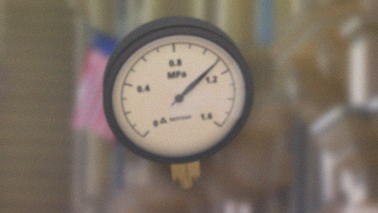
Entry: 1.1 MPa
